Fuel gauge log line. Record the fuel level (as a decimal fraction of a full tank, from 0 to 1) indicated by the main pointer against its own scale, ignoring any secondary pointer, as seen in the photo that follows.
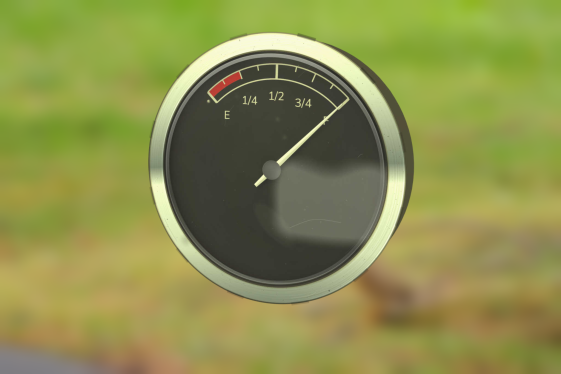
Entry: 1
